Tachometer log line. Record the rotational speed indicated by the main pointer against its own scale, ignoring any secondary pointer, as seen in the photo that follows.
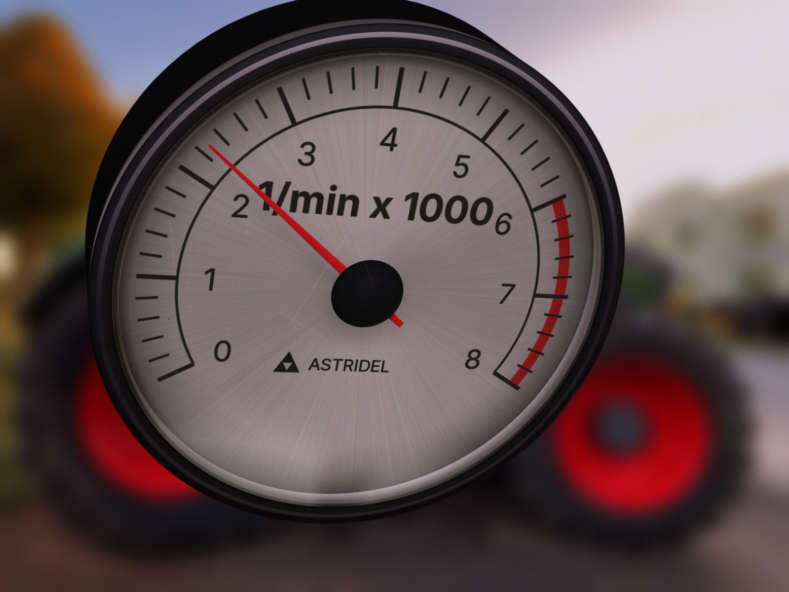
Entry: 2300 rpm
